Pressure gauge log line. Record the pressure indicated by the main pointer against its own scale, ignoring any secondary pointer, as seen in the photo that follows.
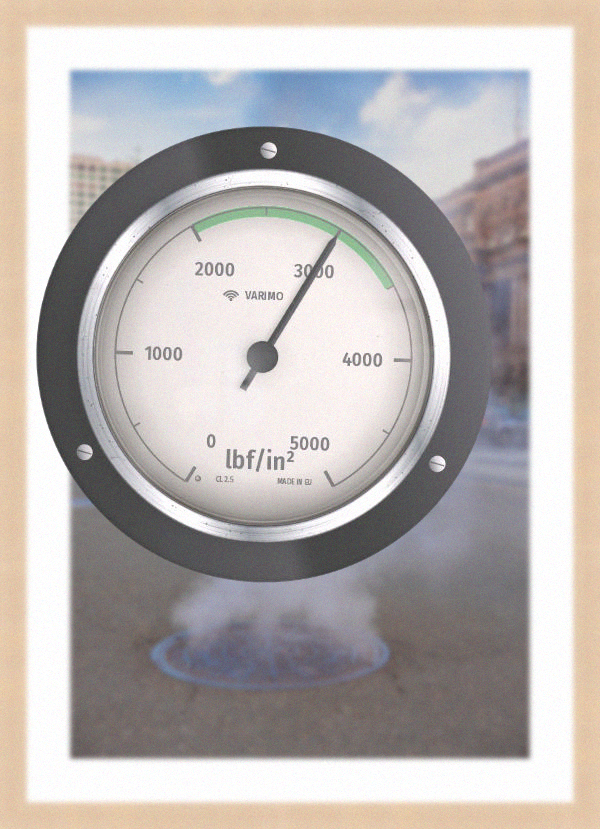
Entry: 3000 psi
